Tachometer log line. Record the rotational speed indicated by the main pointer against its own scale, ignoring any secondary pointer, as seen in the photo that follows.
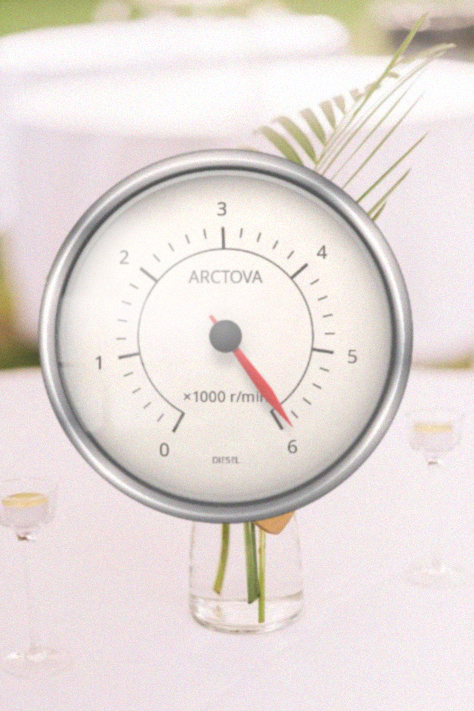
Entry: 5900 rpm
